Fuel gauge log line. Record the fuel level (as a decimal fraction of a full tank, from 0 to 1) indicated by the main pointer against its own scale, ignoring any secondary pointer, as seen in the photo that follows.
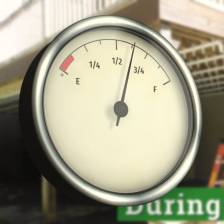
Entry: 0.625
